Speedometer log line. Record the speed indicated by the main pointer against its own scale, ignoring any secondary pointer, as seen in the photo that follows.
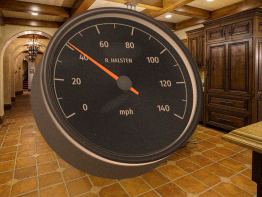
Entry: 40 mph
